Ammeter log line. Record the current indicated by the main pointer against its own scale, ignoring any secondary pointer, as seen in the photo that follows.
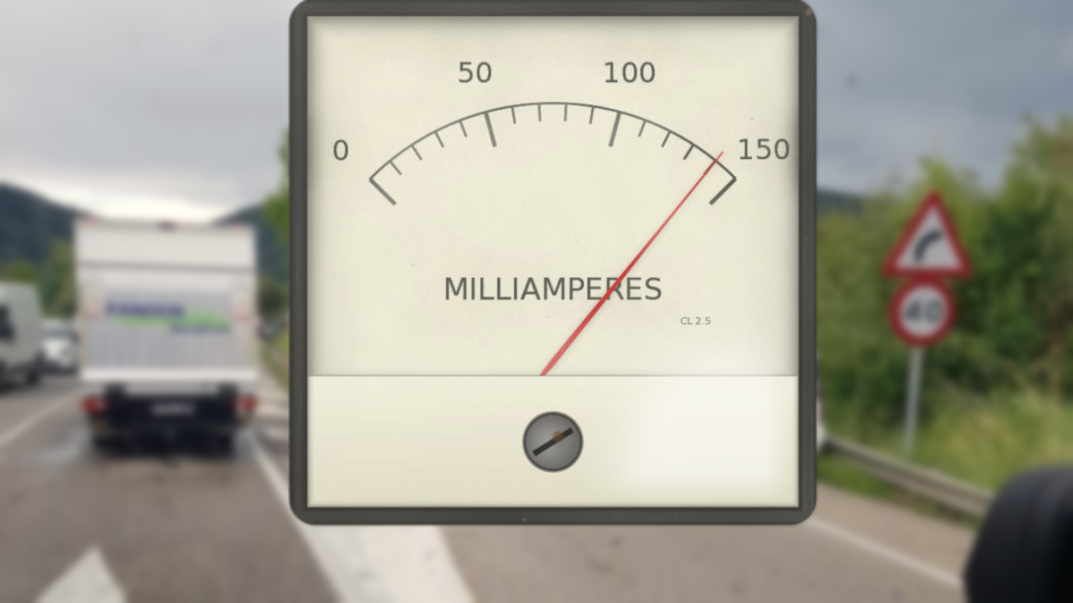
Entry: 140 mA
